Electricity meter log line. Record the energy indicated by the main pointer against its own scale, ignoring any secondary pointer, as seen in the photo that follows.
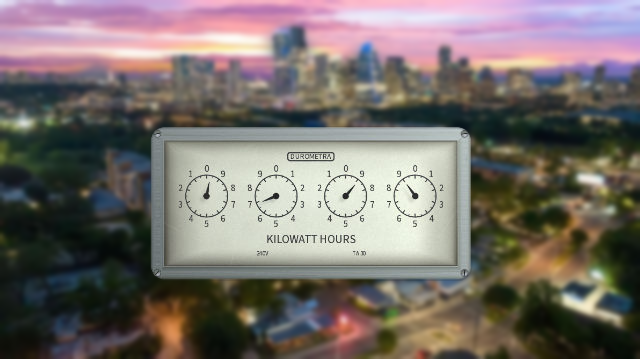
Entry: 9689 kWh
